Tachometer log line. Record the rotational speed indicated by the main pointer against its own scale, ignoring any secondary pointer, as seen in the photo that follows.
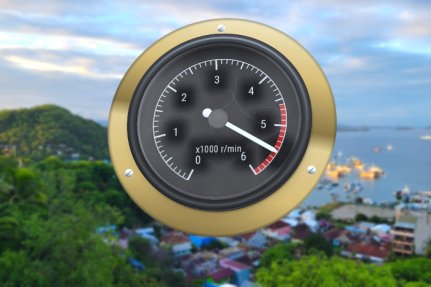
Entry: 5500 rpm
